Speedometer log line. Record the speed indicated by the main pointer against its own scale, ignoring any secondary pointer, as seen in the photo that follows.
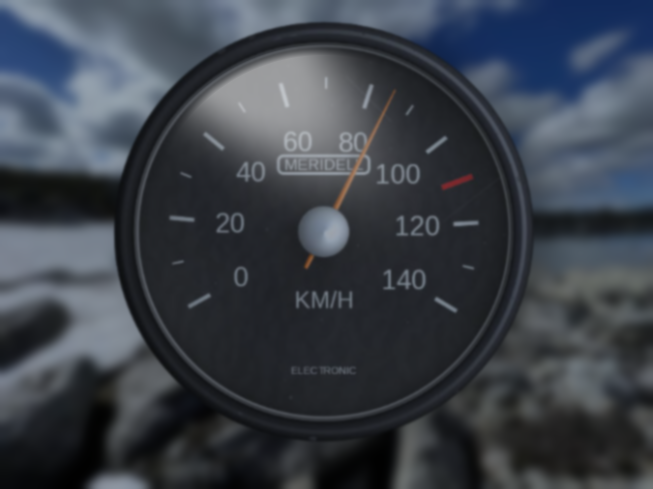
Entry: 85 km/h
